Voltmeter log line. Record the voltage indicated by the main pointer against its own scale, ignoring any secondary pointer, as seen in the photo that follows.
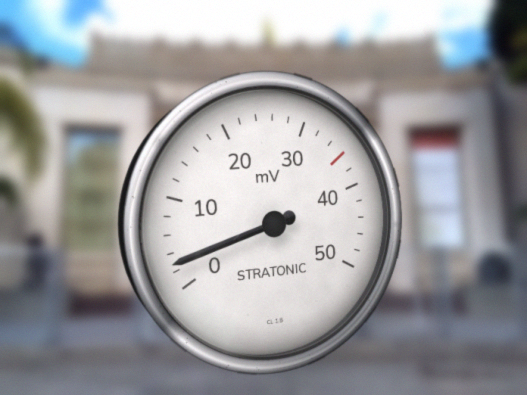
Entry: 3 mV
